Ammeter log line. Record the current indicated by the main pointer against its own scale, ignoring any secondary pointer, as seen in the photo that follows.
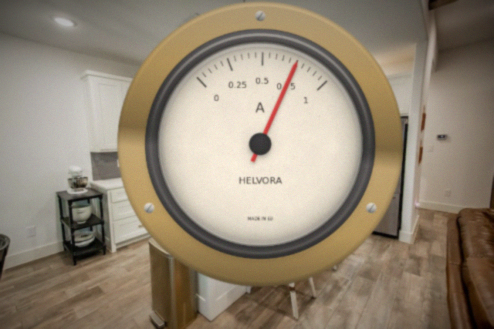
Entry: 0.75 A
